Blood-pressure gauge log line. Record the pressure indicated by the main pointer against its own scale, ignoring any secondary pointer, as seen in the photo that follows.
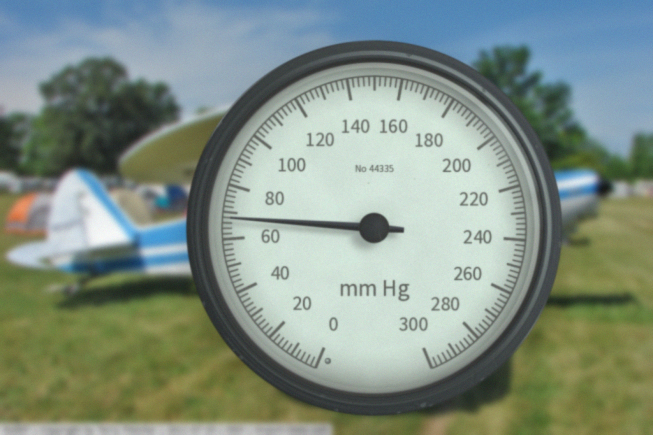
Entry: 68 mmHg
